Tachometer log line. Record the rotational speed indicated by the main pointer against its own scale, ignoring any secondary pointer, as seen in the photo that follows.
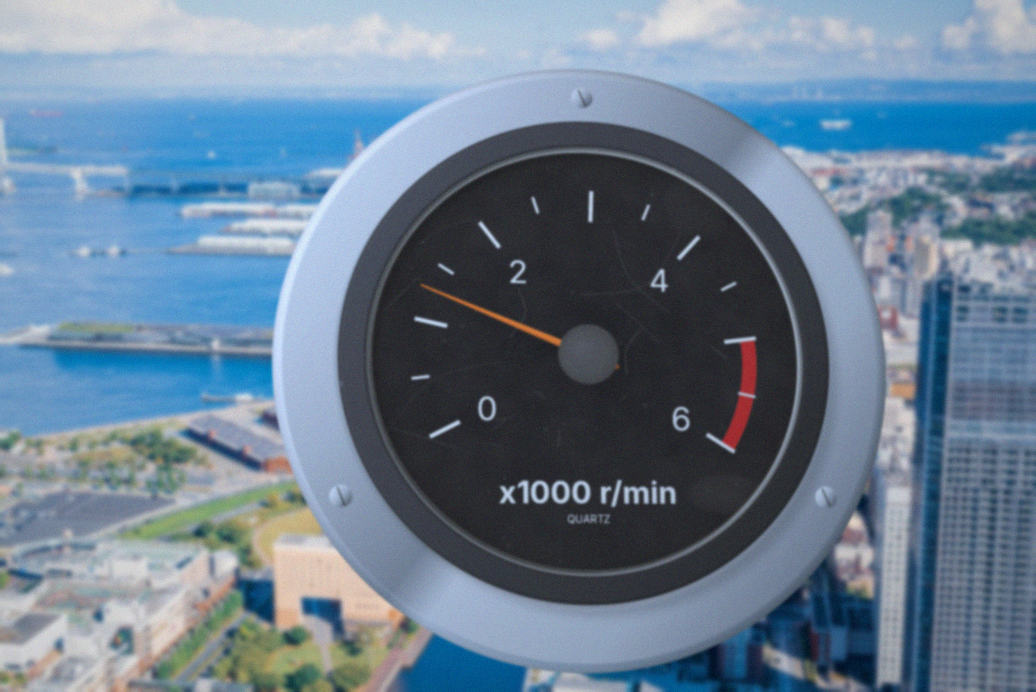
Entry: 1250 rpm
